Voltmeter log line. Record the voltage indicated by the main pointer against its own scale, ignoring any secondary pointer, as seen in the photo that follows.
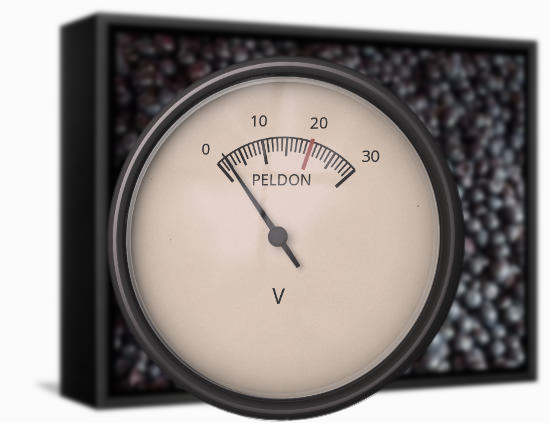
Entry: 2 V
